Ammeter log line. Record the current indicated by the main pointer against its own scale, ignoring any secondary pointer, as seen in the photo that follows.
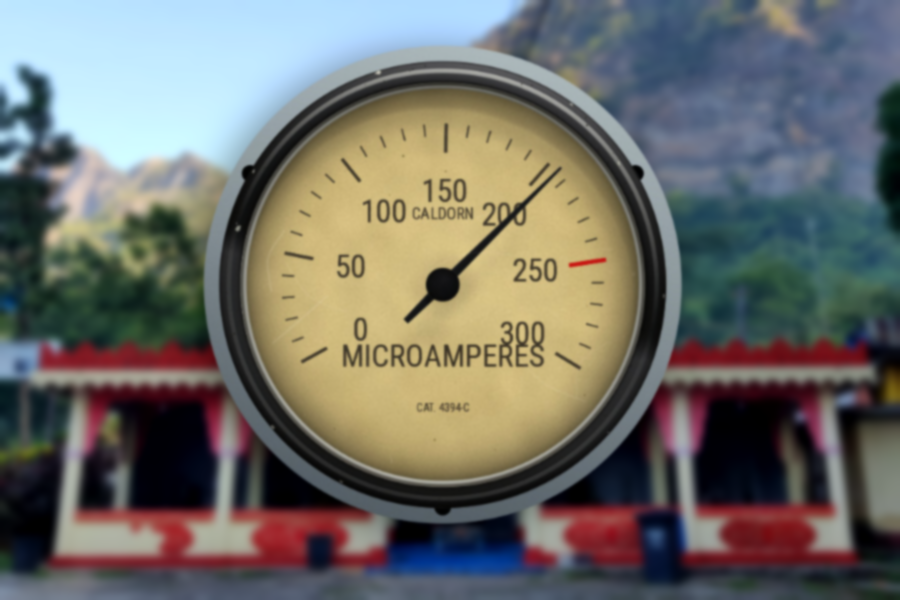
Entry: 205 µA
